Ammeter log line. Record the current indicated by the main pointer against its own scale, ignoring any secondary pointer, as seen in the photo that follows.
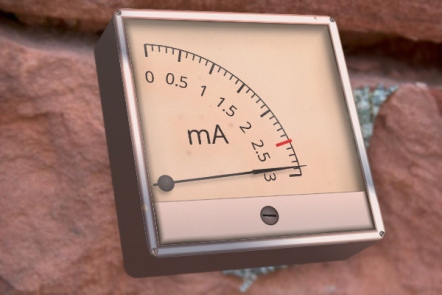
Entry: 2.9 mA
